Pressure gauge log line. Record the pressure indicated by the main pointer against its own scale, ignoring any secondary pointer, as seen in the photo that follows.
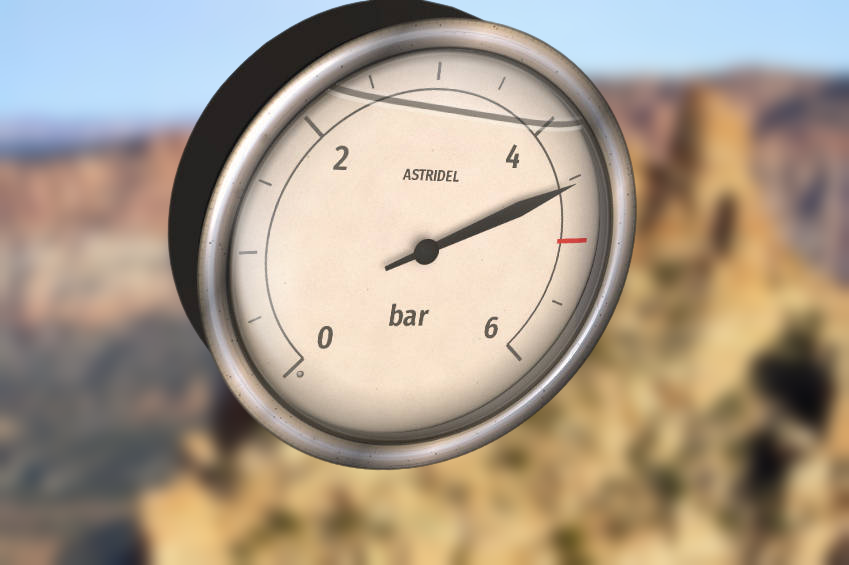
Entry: 4.5 bar
